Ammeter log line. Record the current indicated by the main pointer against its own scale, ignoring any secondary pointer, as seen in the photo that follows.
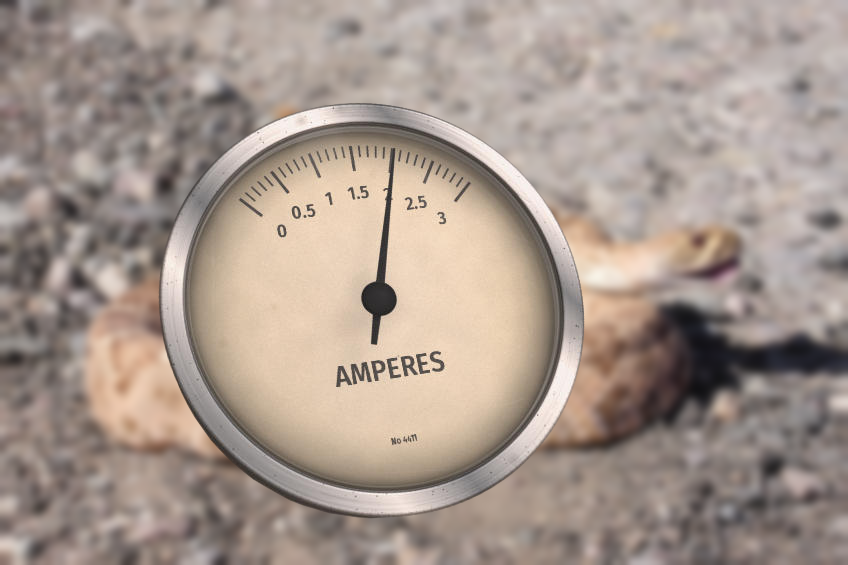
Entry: 2 A
